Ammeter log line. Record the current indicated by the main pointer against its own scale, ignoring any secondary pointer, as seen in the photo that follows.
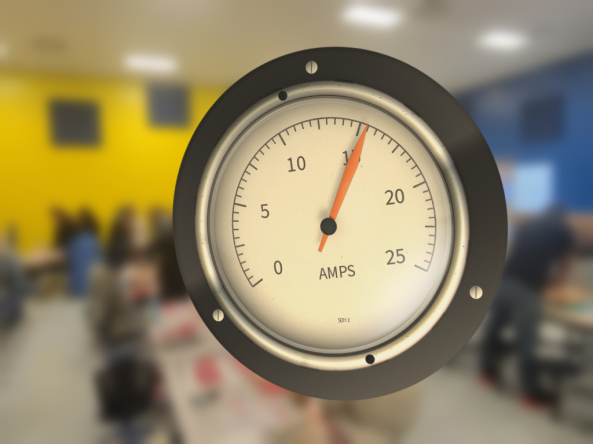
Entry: 15.5 A
